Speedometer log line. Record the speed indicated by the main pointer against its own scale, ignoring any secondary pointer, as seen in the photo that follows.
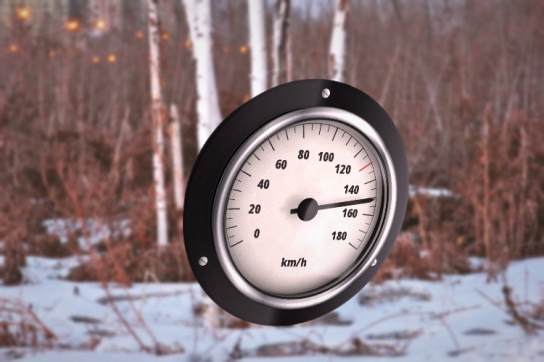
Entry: 150 km/h
